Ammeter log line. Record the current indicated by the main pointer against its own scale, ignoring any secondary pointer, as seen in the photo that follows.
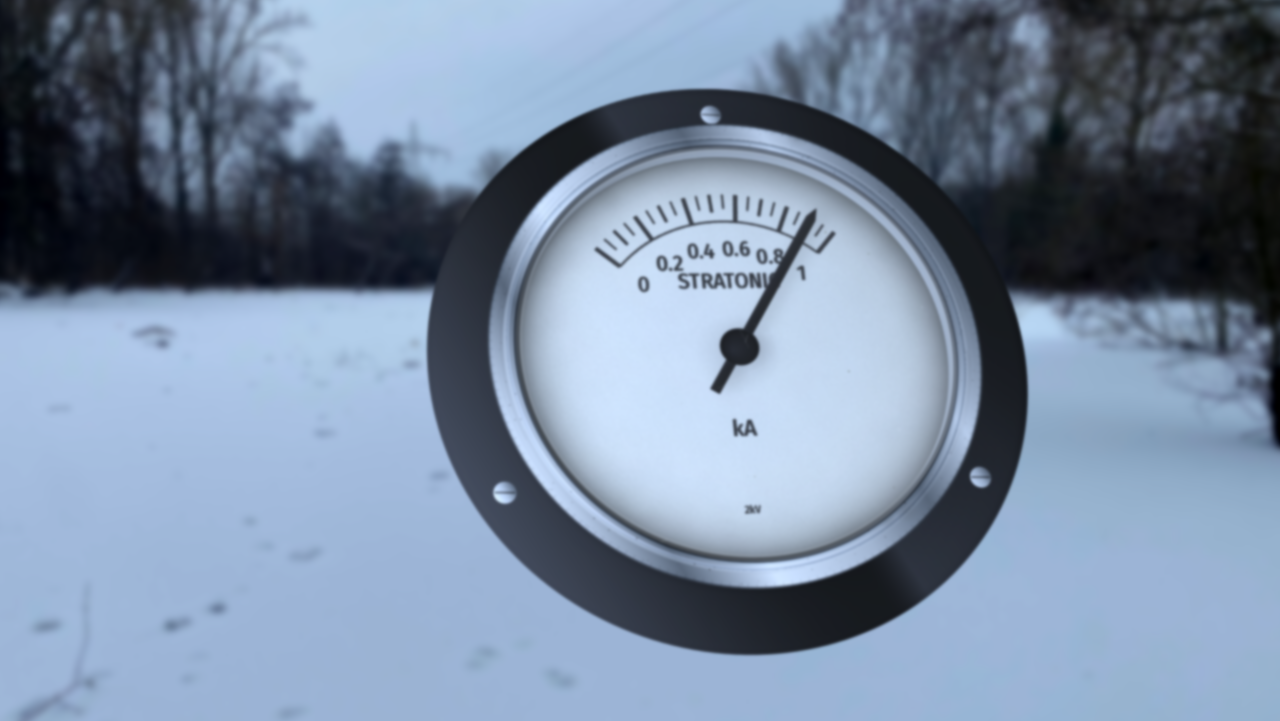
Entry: 0.9 kA
